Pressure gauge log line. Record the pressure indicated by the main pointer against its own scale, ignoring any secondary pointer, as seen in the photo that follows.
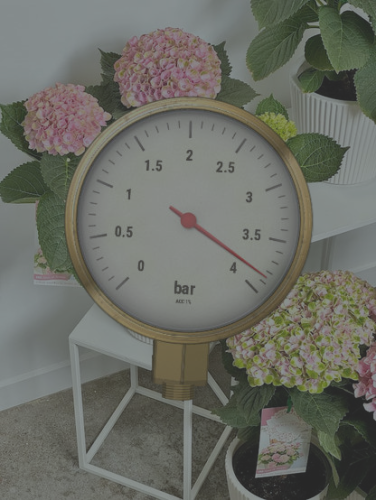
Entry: 3.85 bar
